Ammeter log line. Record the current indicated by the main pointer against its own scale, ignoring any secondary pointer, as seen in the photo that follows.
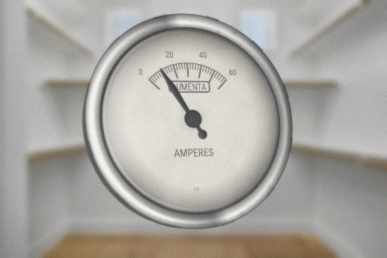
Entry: 10 A
